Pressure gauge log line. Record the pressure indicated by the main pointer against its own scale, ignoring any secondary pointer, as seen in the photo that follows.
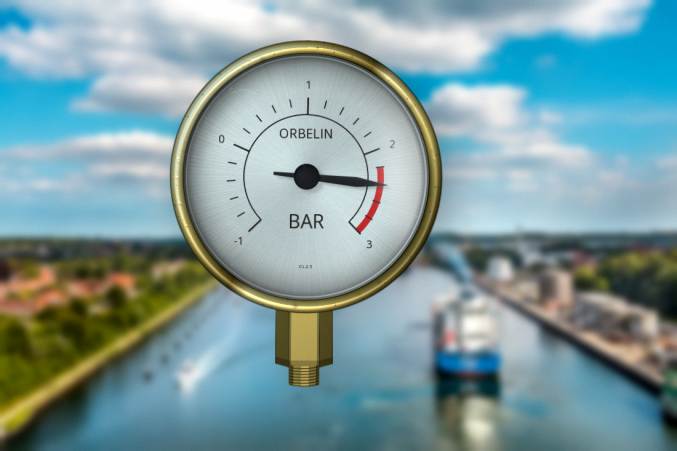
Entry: 2.4 bar
